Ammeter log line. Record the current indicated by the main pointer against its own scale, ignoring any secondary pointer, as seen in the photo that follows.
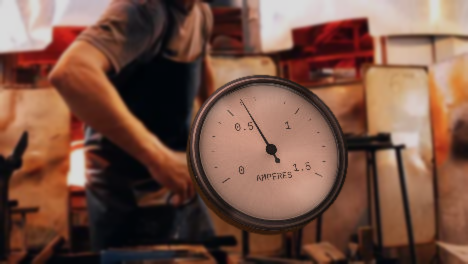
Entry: 0.6 A
